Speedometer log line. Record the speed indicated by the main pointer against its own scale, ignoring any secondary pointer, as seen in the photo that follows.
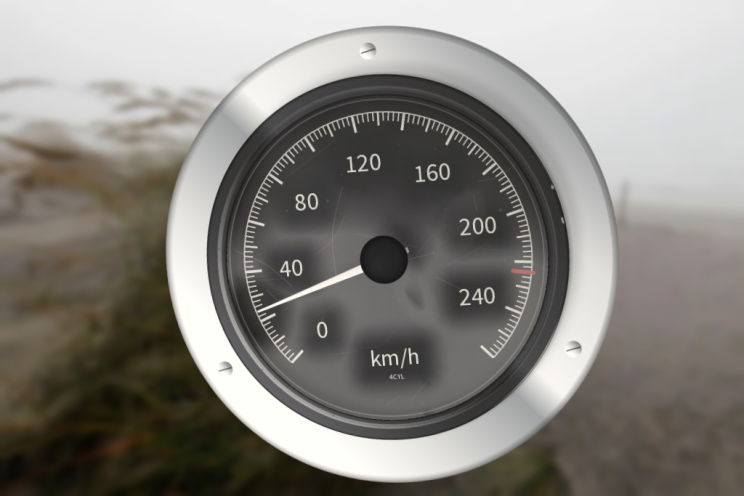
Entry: 24 km/h
